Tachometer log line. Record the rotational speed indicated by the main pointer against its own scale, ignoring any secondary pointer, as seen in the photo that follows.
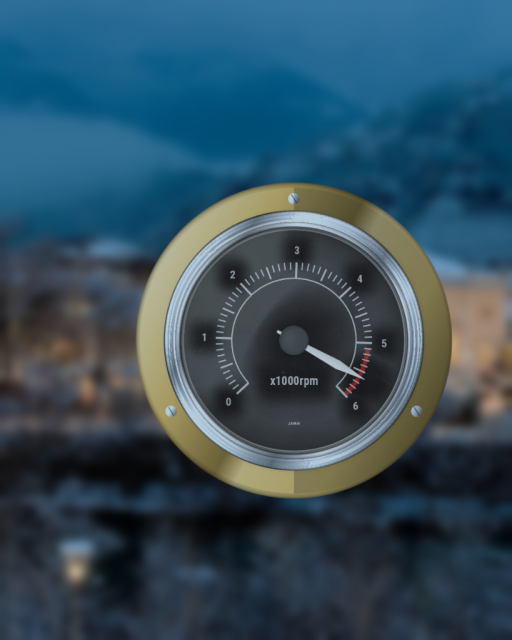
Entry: 5600 rpm
